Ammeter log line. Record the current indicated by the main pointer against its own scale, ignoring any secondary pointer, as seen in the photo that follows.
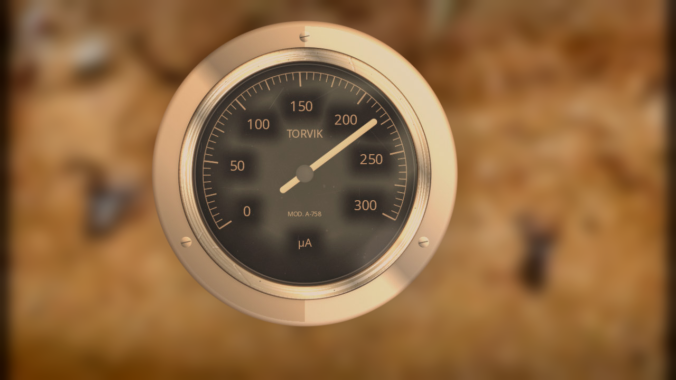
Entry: 220 µA
